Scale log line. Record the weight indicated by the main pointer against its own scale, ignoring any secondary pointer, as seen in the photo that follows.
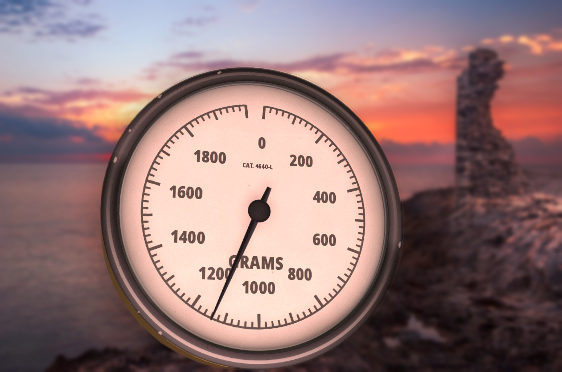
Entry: 1140 g
